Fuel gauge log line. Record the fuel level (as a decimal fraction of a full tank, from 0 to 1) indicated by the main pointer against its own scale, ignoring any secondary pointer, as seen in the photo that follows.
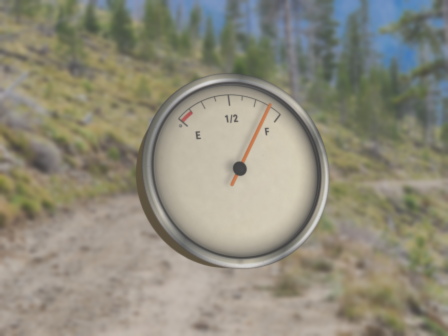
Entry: 0.875
